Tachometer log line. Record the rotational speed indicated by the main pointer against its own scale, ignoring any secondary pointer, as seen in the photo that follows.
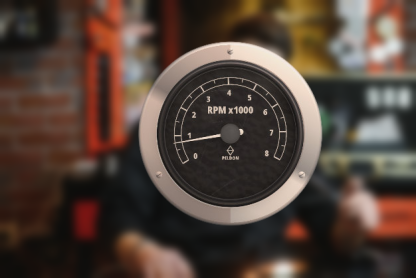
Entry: 750 rpm
